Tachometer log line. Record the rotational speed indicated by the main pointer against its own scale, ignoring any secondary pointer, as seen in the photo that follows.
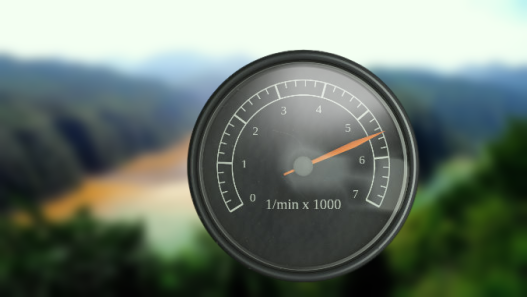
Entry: 5500 rpm
